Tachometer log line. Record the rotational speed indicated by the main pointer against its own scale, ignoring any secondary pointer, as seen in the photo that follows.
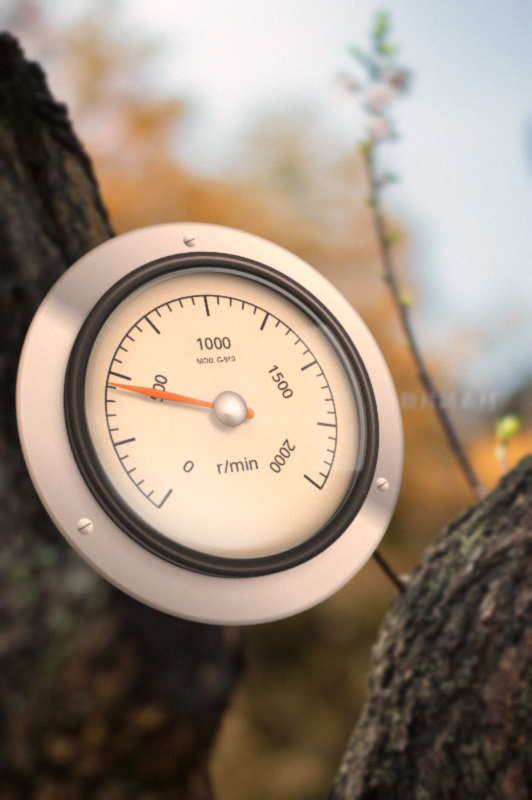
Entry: 450 rpm
